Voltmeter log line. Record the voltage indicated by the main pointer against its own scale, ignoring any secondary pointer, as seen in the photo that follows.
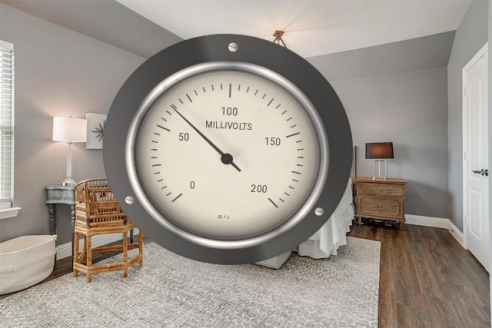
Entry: 65 mV
